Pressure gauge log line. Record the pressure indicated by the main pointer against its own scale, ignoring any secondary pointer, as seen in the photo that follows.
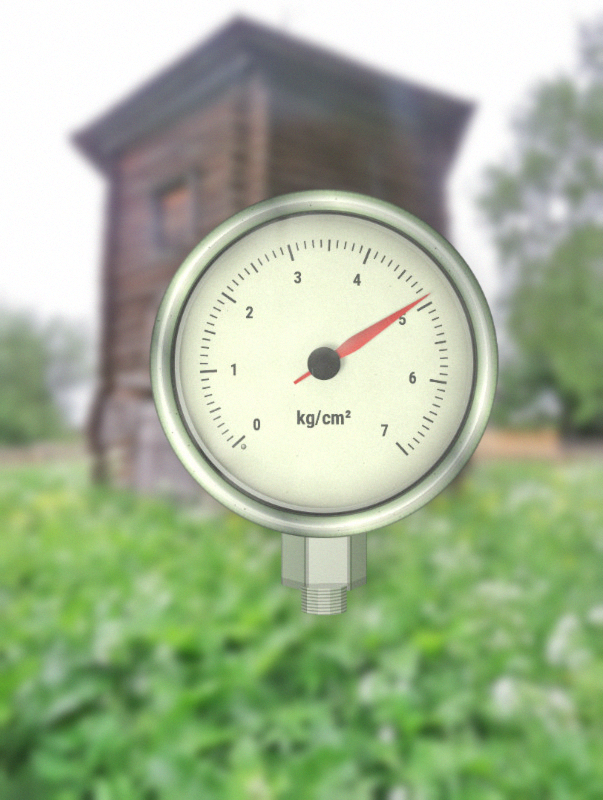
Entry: 4.9 kg/cm²
